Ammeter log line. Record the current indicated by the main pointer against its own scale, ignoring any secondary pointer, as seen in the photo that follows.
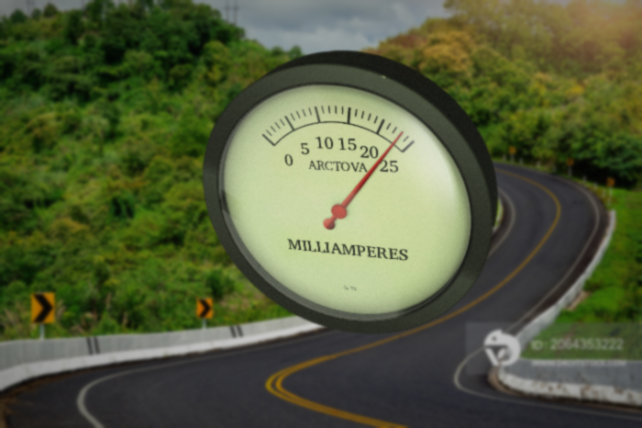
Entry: 23 mA
